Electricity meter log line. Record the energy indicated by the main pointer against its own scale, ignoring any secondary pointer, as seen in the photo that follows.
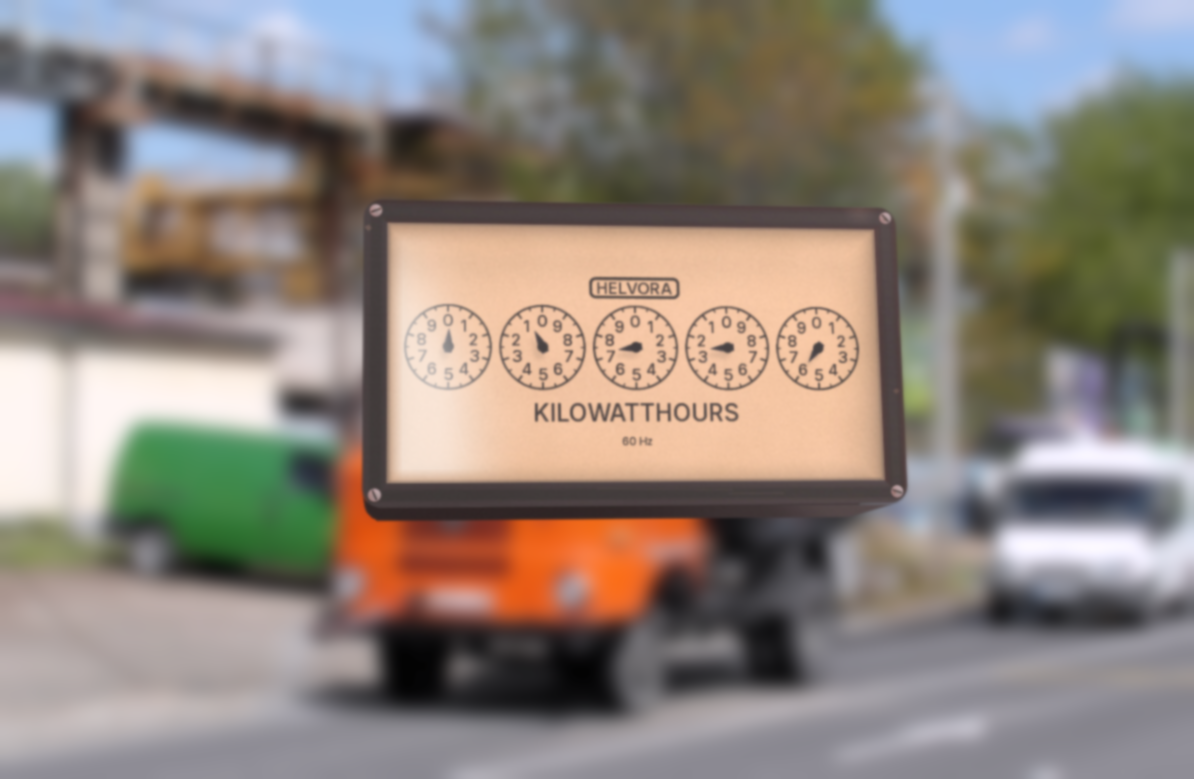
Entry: 726 kWh
